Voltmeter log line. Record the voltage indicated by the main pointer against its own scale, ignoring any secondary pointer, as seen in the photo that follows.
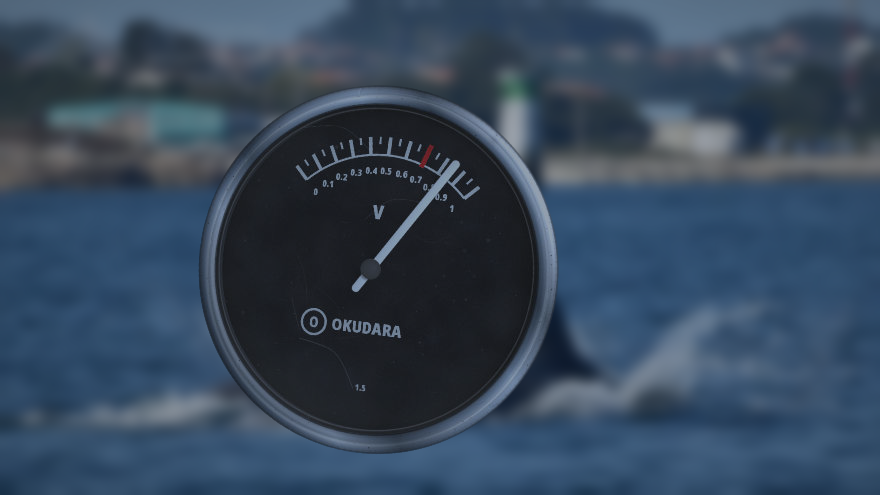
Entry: 0.85 V
